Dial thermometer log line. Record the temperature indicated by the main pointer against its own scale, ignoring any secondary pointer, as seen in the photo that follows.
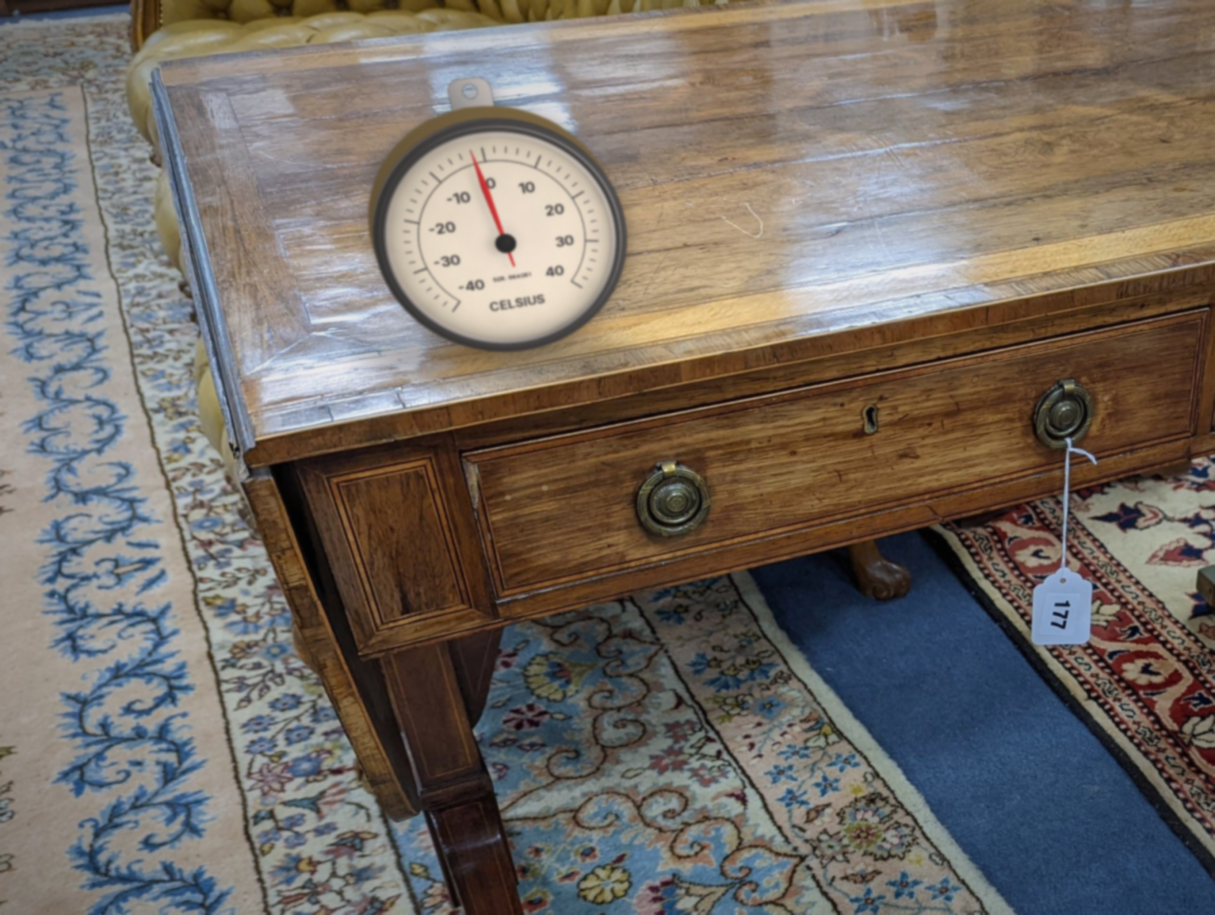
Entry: -2 °C
